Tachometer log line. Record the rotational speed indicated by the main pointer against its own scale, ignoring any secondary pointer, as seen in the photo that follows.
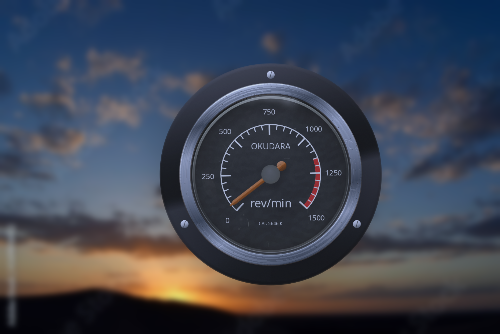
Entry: 50 rpm
